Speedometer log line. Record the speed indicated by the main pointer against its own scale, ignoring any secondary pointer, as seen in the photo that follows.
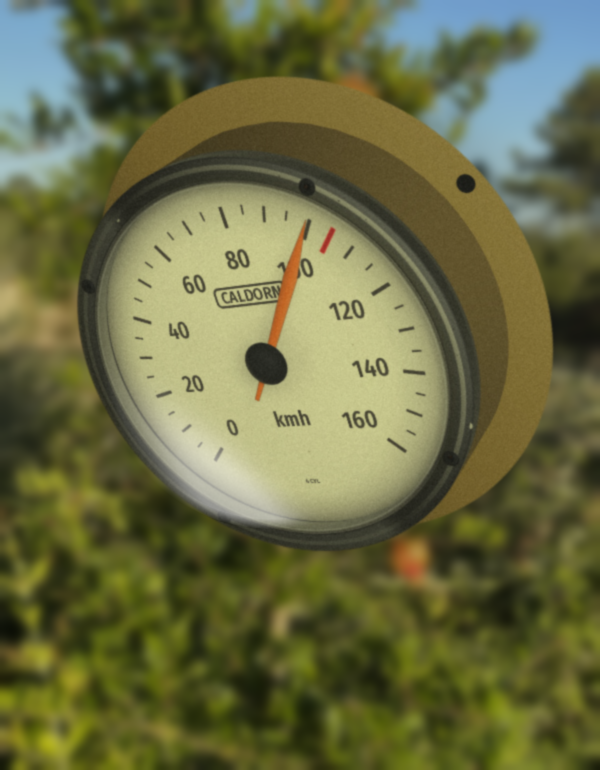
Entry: 100 km/h
